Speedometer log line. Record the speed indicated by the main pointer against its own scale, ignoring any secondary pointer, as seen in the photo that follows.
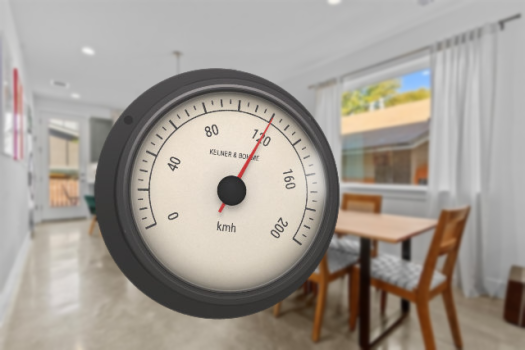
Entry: 120 km/h
